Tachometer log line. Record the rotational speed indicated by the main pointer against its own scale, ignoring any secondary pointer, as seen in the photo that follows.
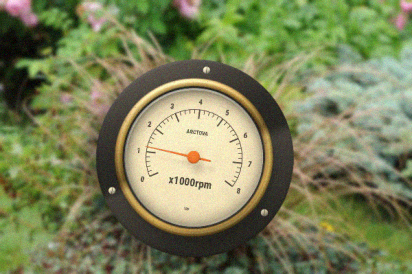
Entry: 1200 rpm
